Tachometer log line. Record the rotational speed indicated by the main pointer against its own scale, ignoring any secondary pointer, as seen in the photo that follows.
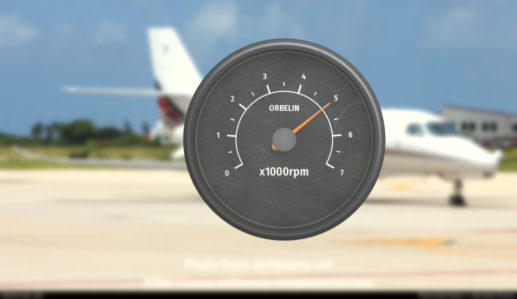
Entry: 5000 rpm
